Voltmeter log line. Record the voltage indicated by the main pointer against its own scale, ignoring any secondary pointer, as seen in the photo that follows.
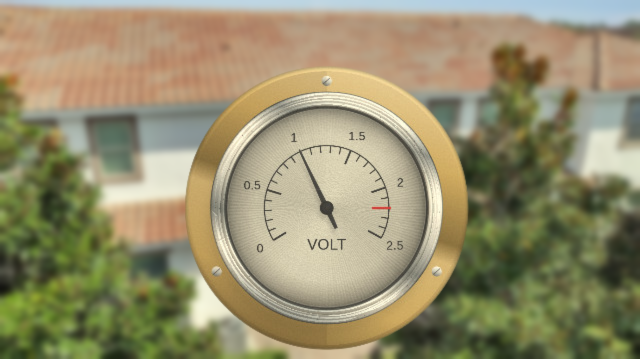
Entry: 1 V
